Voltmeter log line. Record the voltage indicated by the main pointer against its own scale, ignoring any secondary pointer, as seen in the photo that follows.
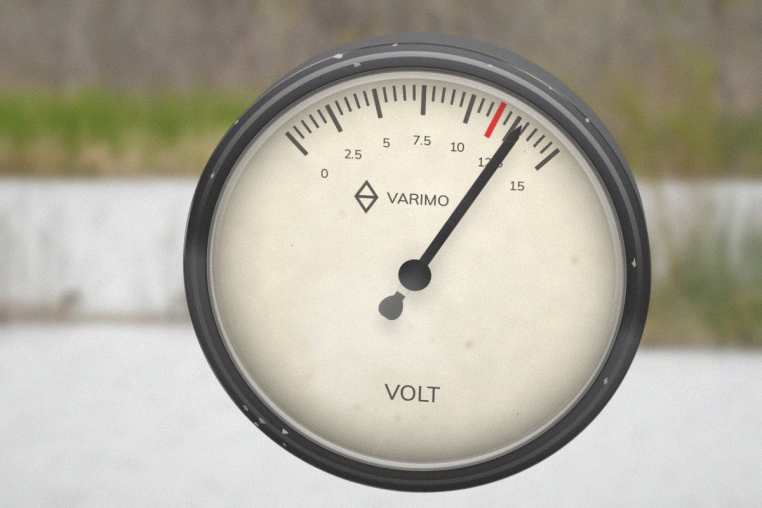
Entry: 12.75 V
